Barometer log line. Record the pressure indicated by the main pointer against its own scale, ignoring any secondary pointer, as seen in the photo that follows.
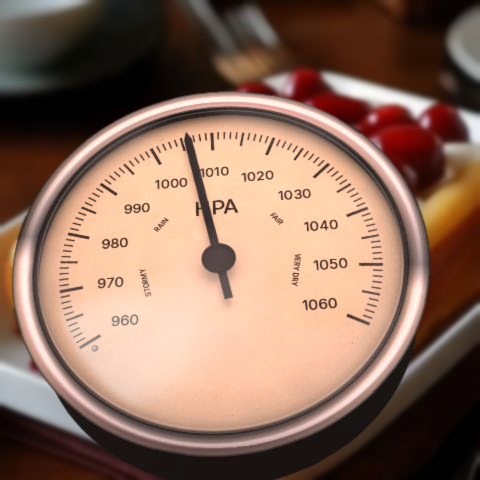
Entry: 1006 hPa
